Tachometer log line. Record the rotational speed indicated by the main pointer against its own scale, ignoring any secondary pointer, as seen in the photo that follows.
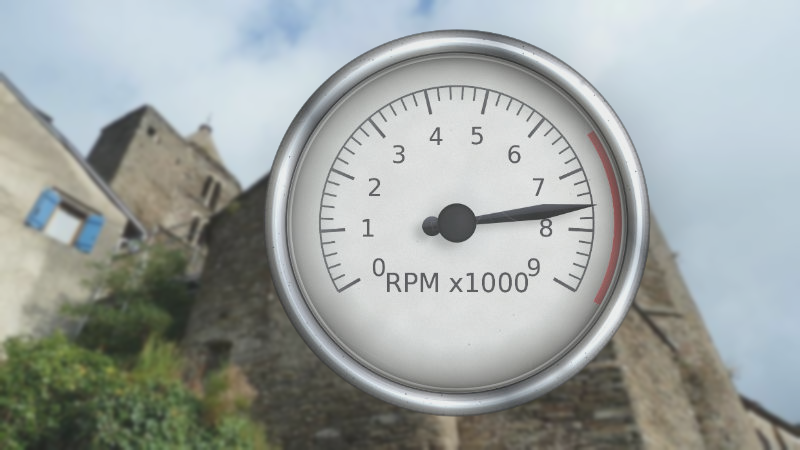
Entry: 7600 rpm
